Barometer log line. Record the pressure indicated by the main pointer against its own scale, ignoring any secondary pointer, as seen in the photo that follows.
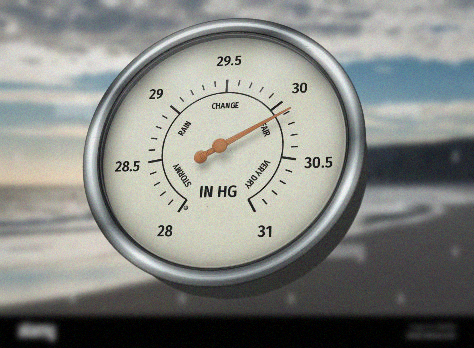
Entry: 30.1 inHg
